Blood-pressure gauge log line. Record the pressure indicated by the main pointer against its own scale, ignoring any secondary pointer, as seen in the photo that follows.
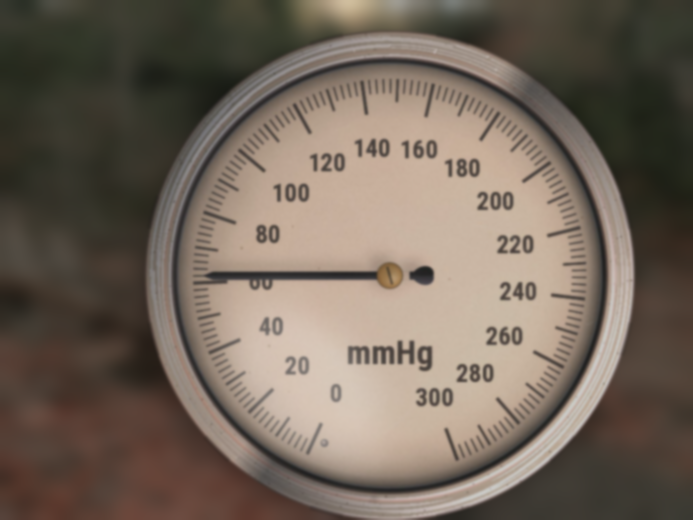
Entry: 62 mmHg
